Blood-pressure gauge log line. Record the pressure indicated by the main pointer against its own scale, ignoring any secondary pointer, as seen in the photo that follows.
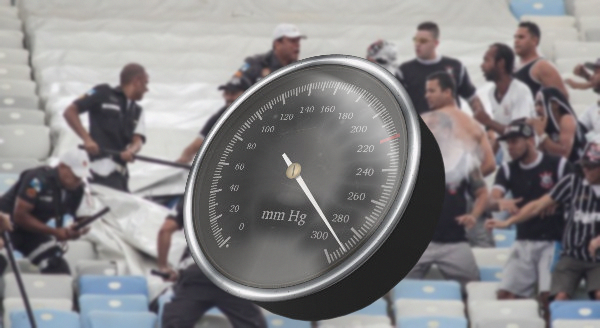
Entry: 290 mmHg
